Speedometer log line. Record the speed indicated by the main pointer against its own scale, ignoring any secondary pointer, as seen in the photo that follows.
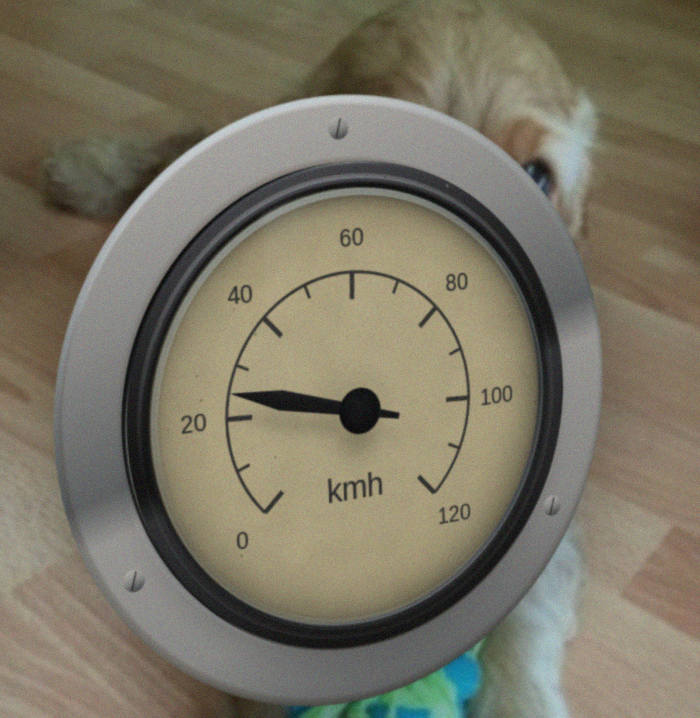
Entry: 25 km/h
